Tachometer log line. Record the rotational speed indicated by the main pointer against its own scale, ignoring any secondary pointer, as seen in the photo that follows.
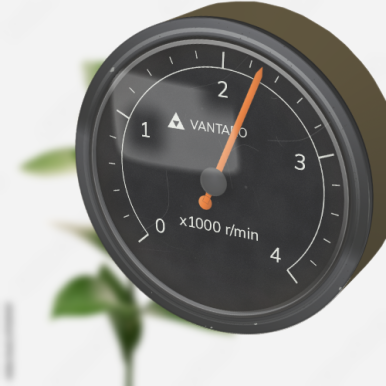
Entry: 2300 rpm
